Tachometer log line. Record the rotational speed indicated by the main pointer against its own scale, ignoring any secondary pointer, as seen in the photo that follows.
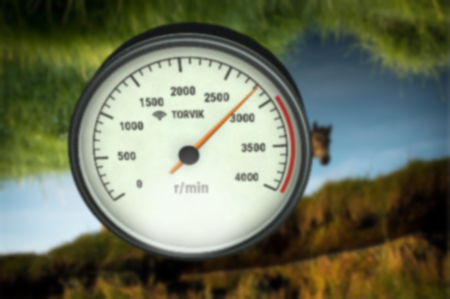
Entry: 2800 rpm
